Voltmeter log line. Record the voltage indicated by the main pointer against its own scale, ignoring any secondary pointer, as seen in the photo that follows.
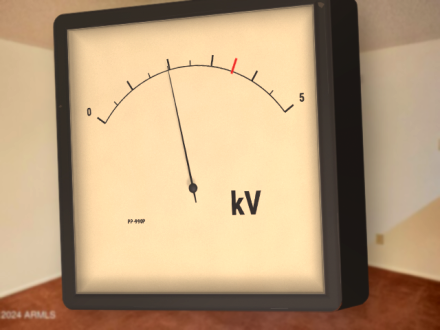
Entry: 2 kV
